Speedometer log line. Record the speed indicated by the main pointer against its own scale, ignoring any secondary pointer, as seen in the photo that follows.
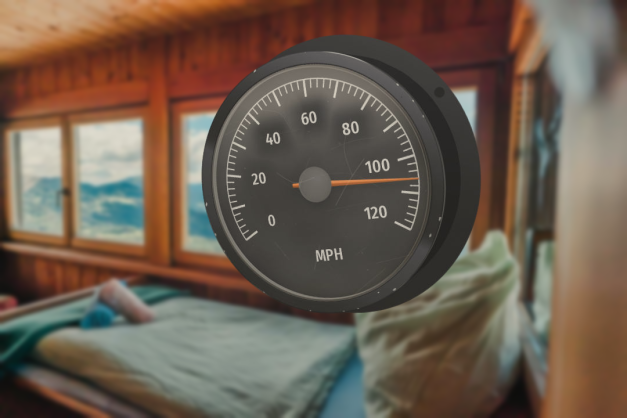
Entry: 106 mph
